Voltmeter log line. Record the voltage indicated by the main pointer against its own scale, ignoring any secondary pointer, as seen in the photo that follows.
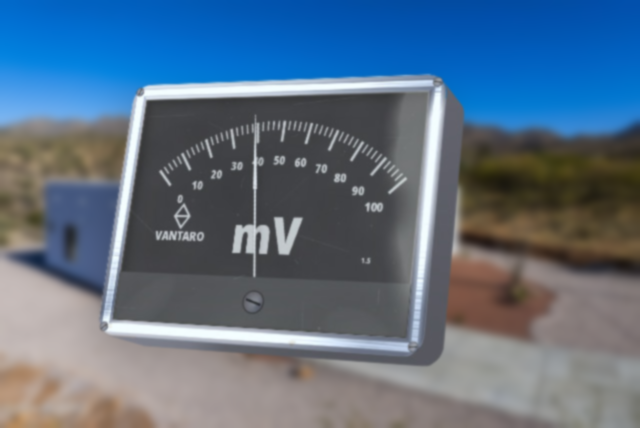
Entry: 40 mV
